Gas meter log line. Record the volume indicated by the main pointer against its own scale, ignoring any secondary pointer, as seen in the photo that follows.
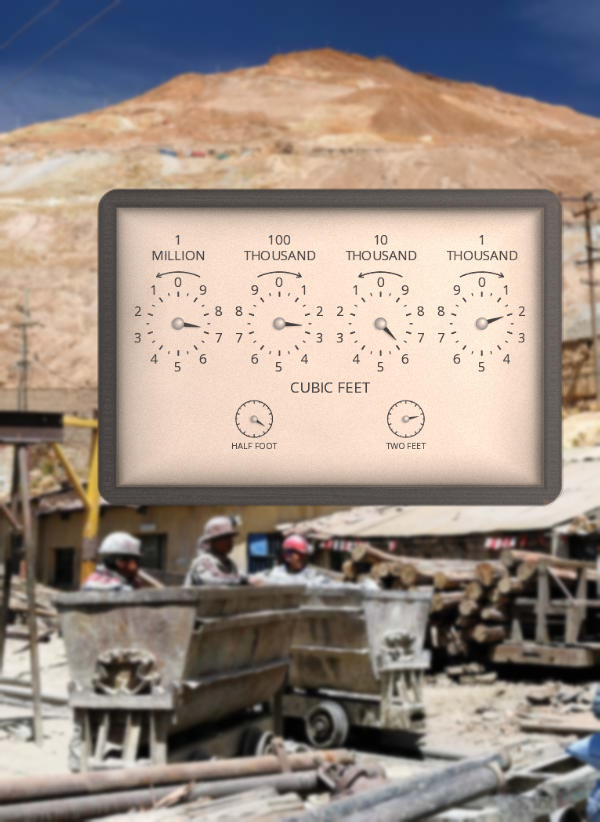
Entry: 726200 ft³
